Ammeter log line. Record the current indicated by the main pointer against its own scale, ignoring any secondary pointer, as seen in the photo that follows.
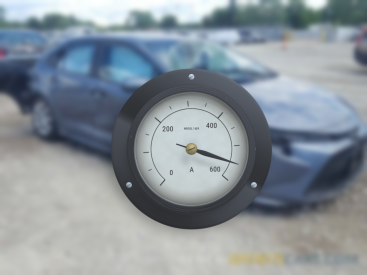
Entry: 550 A
